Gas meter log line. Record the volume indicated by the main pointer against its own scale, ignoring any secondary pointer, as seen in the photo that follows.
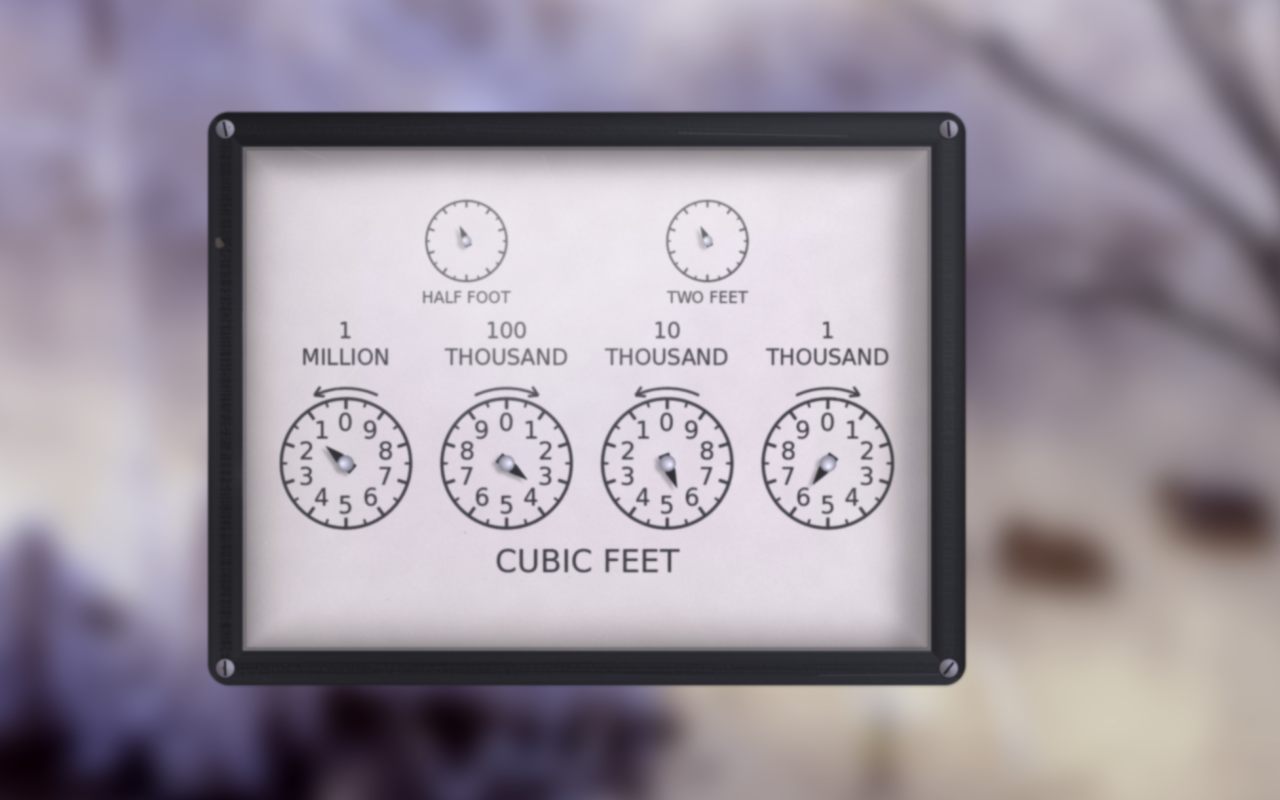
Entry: 135600 ft³
